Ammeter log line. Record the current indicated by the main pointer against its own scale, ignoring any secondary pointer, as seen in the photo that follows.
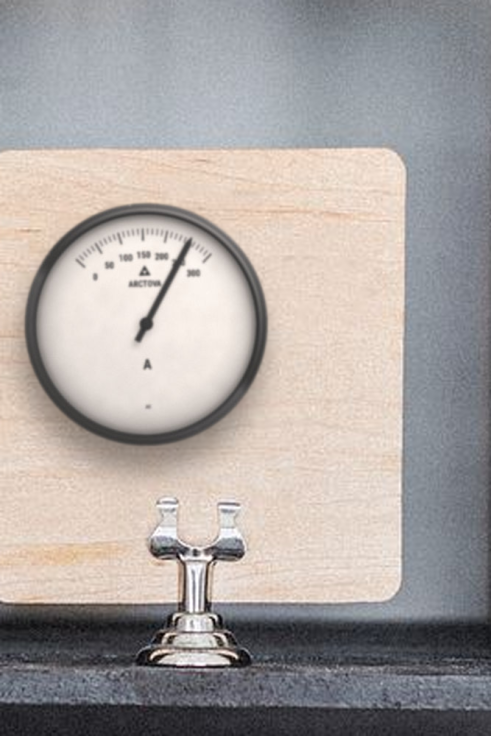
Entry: 250 A
